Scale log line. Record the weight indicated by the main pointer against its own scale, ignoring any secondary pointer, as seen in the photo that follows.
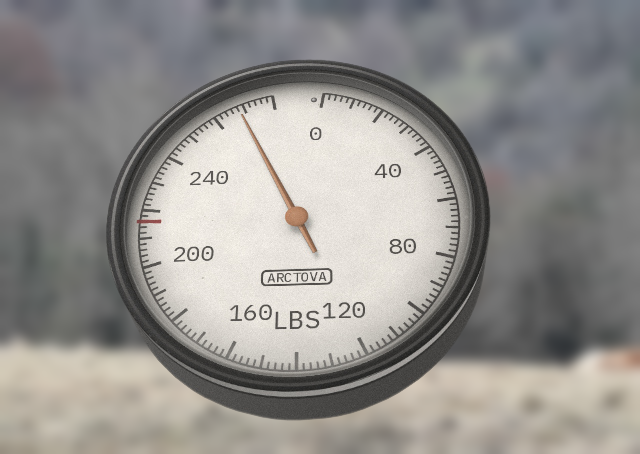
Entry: 268 lb
